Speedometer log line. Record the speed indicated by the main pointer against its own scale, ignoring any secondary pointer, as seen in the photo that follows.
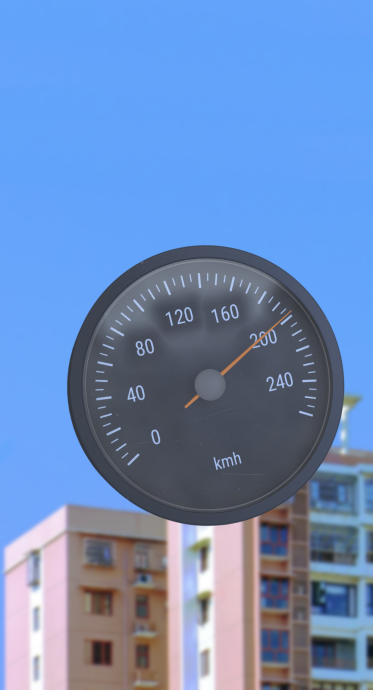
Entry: 197.5 km/h
